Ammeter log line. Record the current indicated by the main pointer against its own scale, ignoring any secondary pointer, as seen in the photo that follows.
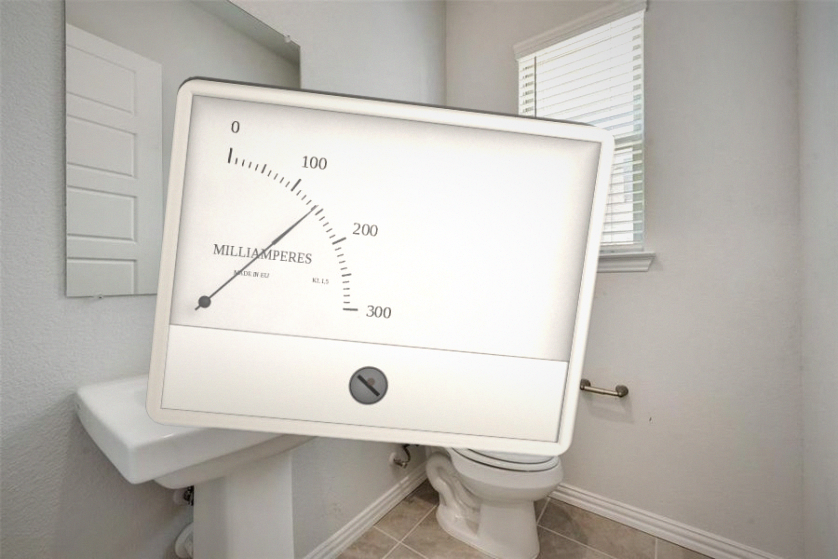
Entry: 140 mA
